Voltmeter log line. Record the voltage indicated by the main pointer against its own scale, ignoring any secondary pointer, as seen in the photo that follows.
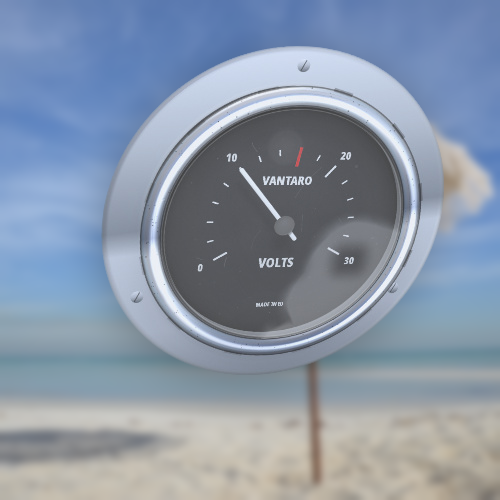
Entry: 10 V
